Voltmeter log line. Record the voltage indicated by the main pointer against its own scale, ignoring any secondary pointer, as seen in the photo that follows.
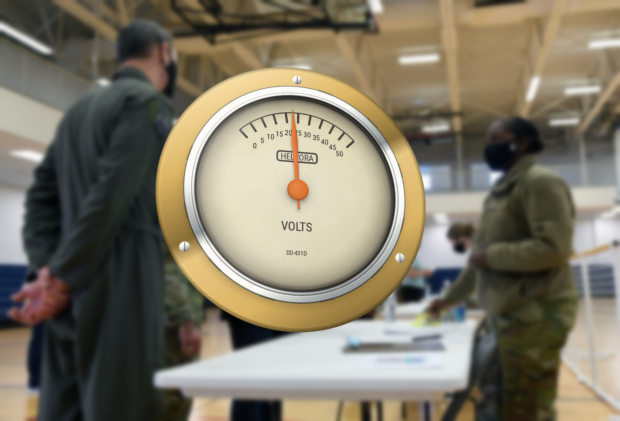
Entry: 22.5 V
